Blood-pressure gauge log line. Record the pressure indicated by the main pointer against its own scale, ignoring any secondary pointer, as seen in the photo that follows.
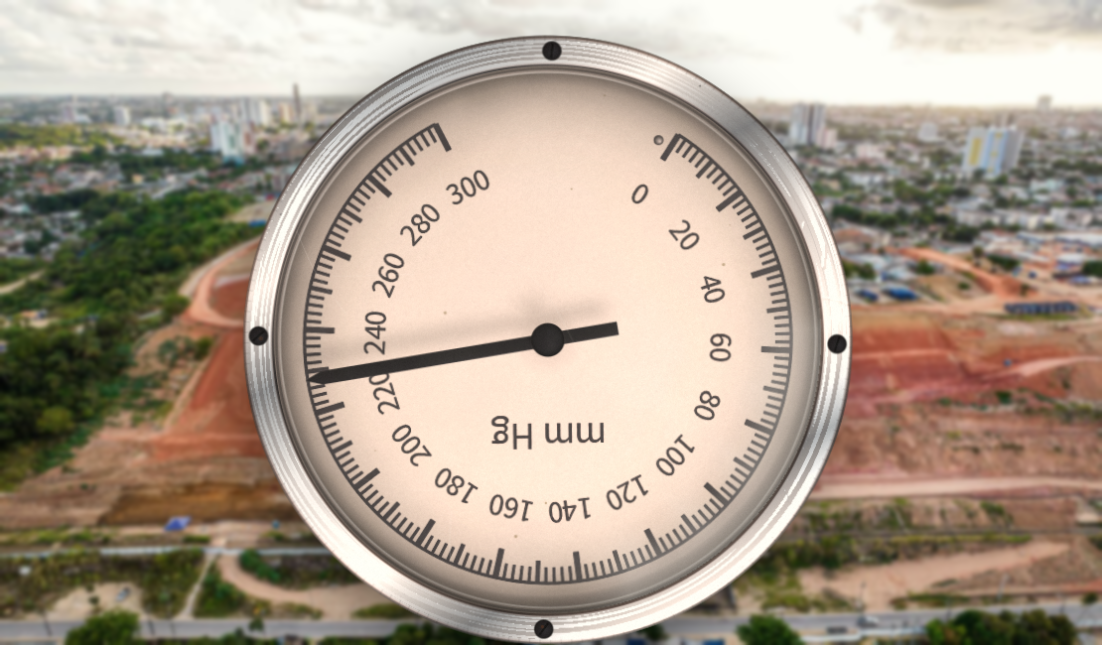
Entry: 228 mmHg
